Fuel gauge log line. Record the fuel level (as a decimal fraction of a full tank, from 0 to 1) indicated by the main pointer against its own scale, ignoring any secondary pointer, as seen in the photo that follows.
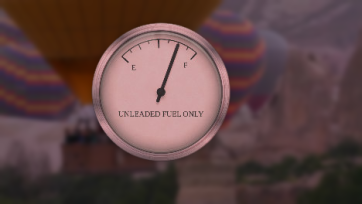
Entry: 0.75
